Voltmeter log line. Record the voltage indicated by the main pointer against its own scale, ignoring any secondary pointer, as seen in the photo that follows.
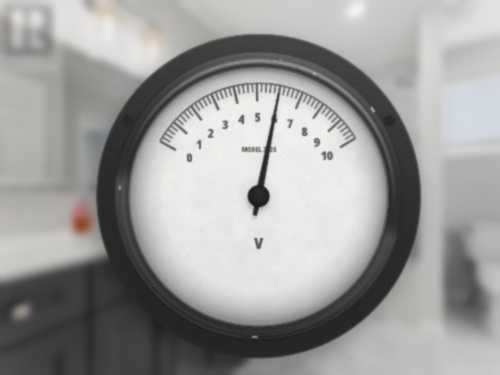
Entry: 6 V
